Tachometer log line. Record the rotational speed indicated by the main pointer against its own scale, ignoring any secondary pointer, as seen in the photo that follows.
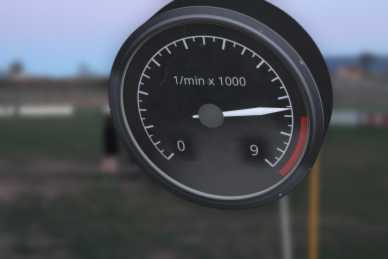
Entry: 7250 rpm
